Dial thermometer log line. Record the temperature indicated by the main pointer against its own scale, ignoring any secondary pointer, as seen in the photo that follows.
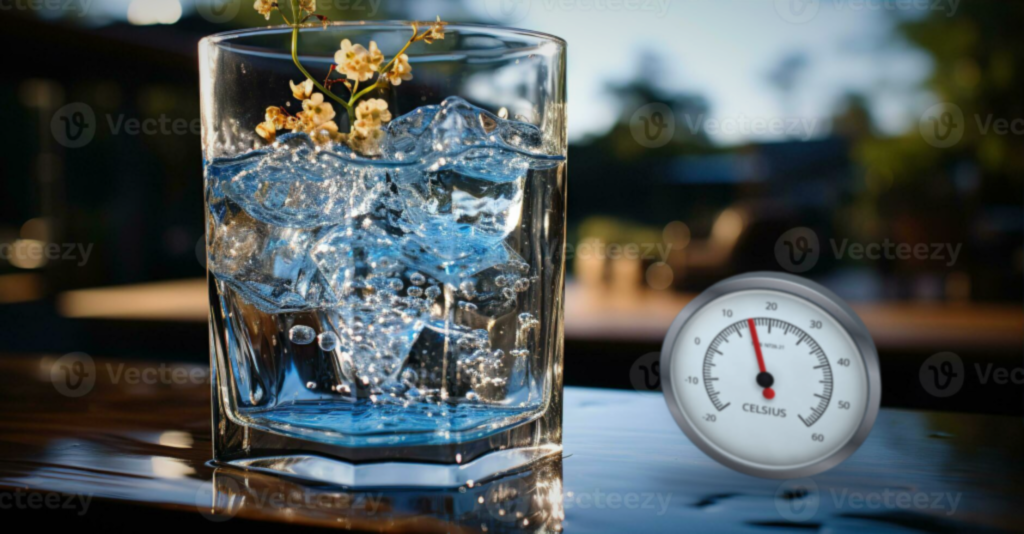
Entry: 15 °C
